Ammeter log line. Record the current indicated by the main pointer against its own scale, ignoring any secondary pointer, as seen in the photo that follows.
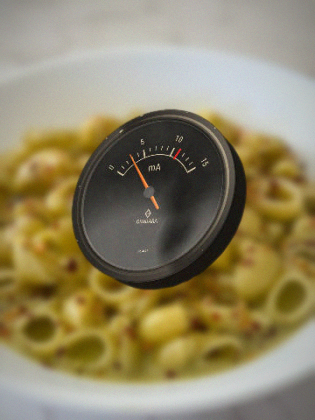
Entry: 3 mA
